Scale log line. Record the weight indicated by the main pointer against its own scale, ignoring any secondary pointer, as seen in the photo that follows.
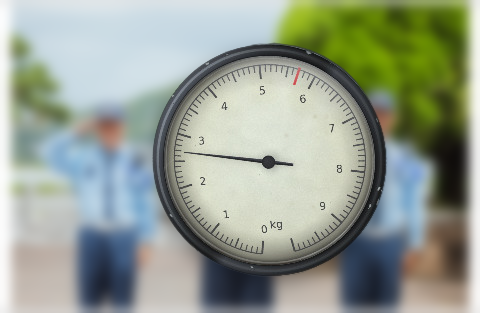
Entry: 2.7 kg
